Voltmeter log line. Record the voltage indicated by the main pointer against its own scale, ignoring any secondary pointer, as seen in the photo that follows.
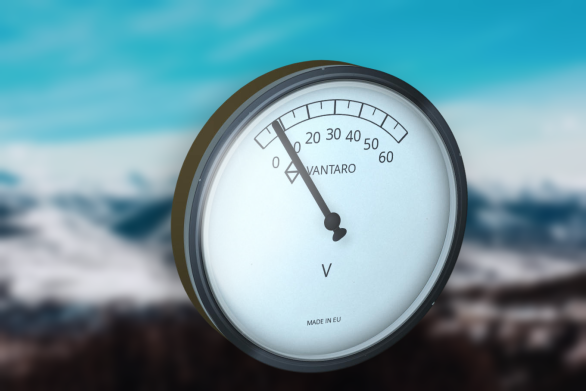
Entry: 7.5 V
